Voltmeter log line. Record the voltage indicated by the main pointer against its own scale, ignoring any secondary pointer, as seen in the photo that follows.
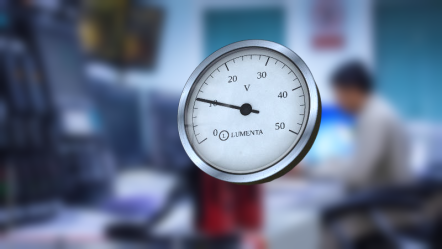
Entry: 10 V
